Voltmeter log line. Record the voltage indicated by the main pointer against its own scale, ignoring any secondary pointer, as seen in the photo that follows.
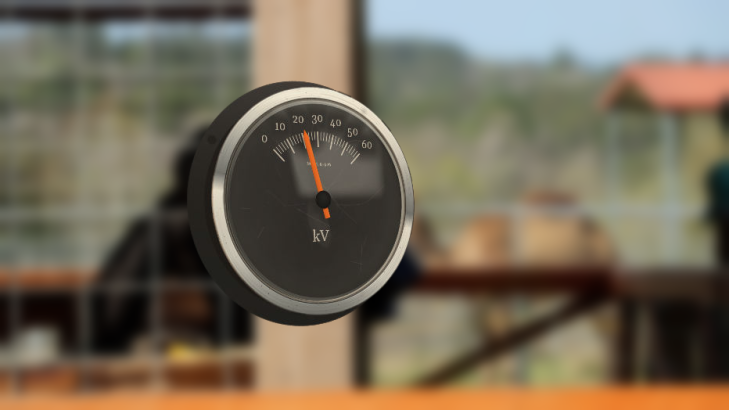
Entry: 20 kV
